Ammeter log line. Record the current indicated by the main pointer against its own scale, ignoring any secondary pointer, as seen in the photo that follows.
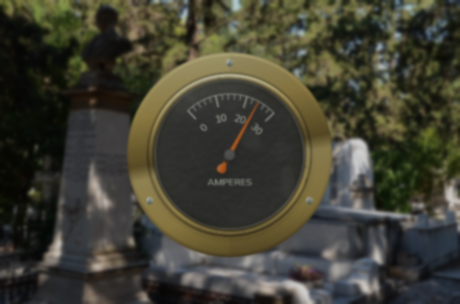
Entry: 24 A
